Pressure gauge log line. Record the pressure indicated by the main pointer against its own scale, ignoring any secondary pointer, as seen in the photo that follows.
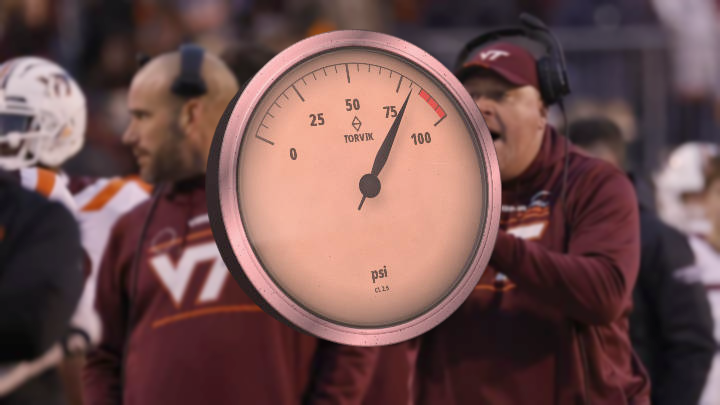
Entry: 80 psi
